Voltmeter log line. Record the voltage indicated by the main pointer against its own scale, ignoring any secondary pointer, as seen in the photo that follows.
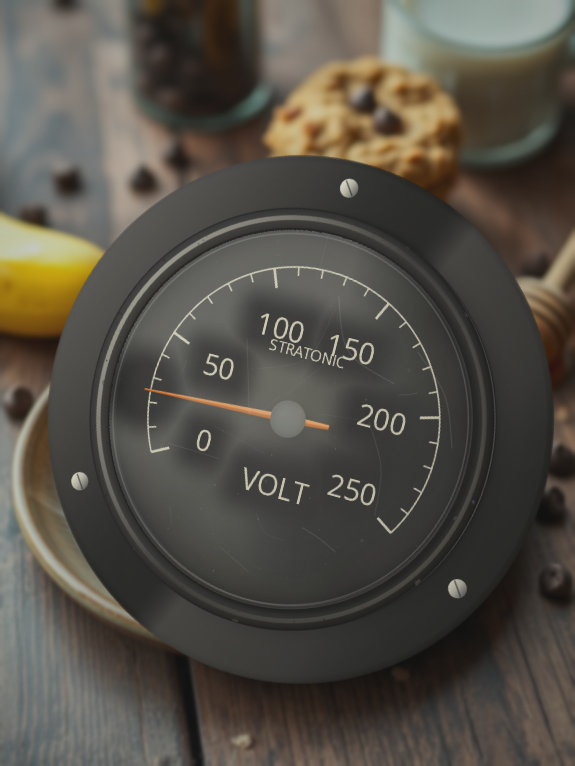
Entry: 25 V
